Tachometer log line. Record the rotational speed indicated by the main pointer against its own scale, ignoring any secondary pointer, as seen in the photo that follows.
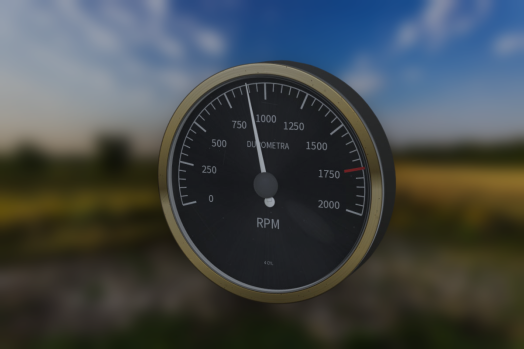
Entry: 900 rpm
